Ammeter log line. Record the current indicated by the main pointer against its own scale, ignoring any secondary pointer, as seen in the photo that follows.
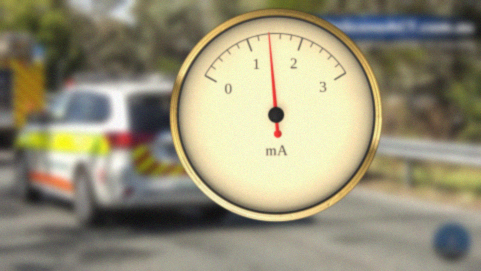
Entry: 1.4 mA
